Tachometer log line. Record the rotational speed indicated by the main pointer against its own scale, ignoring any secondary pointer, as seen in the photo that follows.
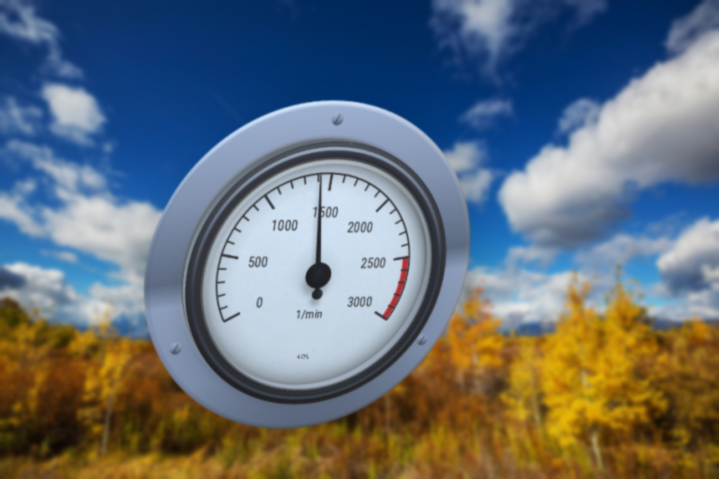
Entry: 1400 rpm
